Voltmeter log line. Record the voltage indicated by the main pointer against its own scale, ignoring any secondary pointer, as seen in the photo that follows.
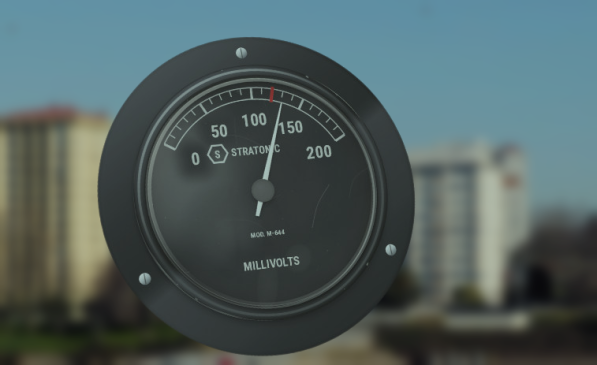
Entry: 130 mV
